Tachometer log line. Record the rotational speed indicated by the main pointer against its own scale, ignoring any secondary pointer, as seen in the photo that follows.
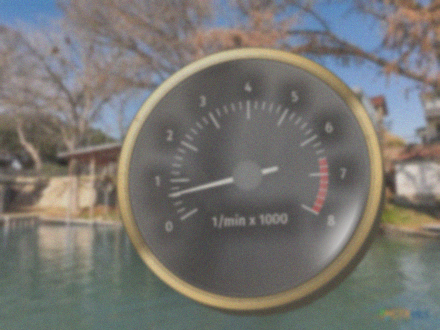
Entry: 600 rpm
